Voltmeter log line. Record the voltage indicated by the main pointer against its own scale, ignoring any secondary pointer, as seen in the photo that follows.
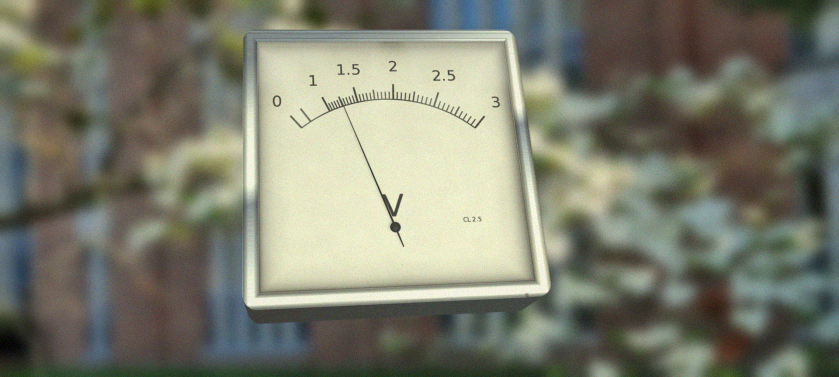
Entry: 1.25 V
